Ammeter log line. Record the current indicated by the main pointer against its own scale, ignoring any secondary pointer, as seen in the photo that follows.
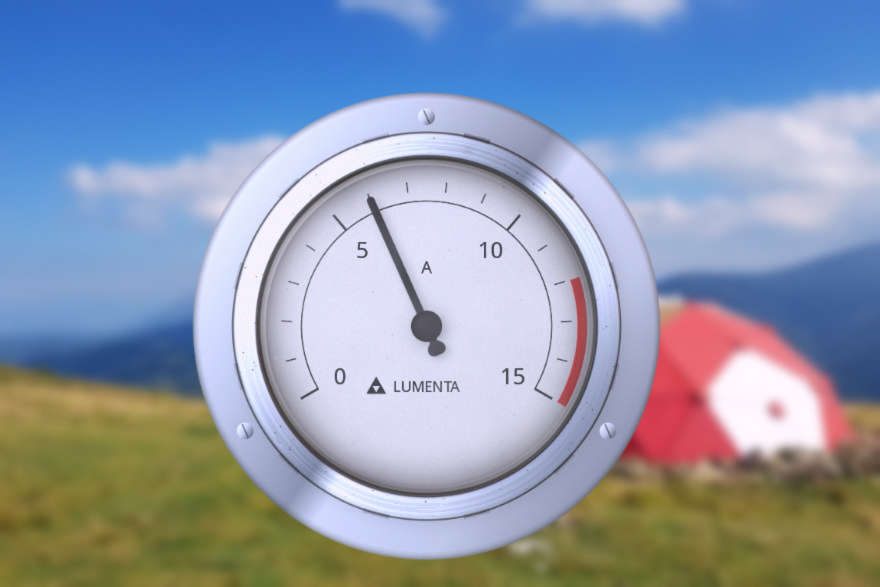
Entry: 6 A
